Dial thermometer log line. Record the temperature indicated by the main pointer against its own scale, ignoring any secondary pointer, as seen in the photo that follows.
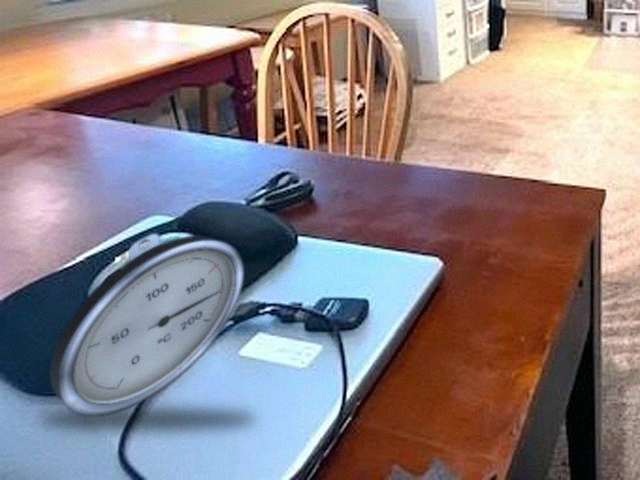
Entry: 175 °C
